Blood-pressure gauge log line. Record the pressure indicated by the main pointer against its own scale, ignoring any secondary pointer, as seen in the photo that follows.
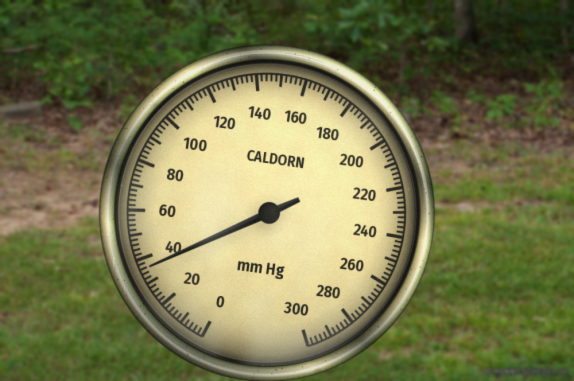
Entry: 36 mmHg
